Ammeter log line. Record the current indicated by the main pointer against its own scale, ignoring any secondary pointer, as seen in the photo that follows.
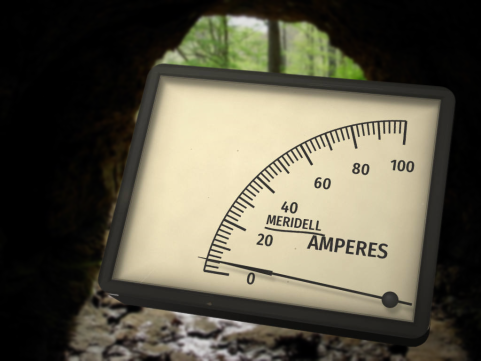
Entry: 4 A
